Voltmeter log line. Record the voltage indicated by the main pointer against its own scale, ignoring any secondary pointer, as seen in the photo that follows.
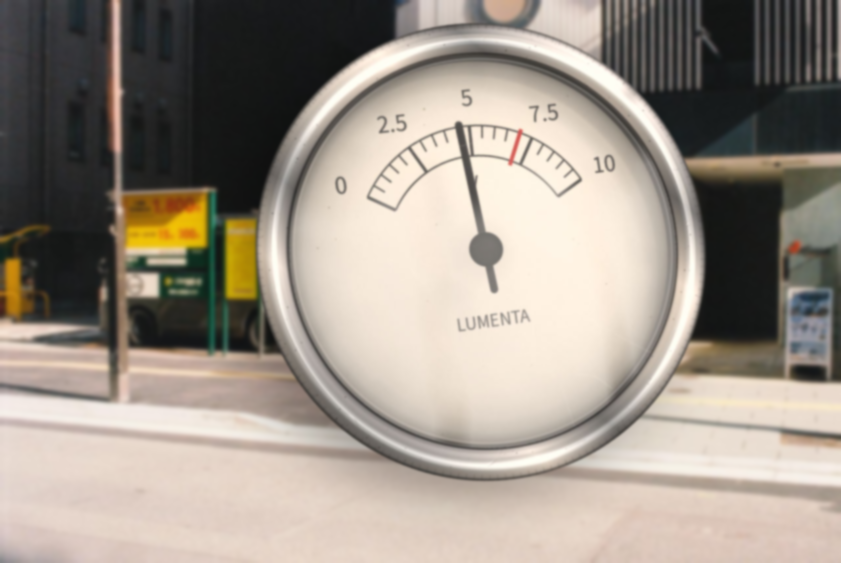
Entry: 4.5 V
